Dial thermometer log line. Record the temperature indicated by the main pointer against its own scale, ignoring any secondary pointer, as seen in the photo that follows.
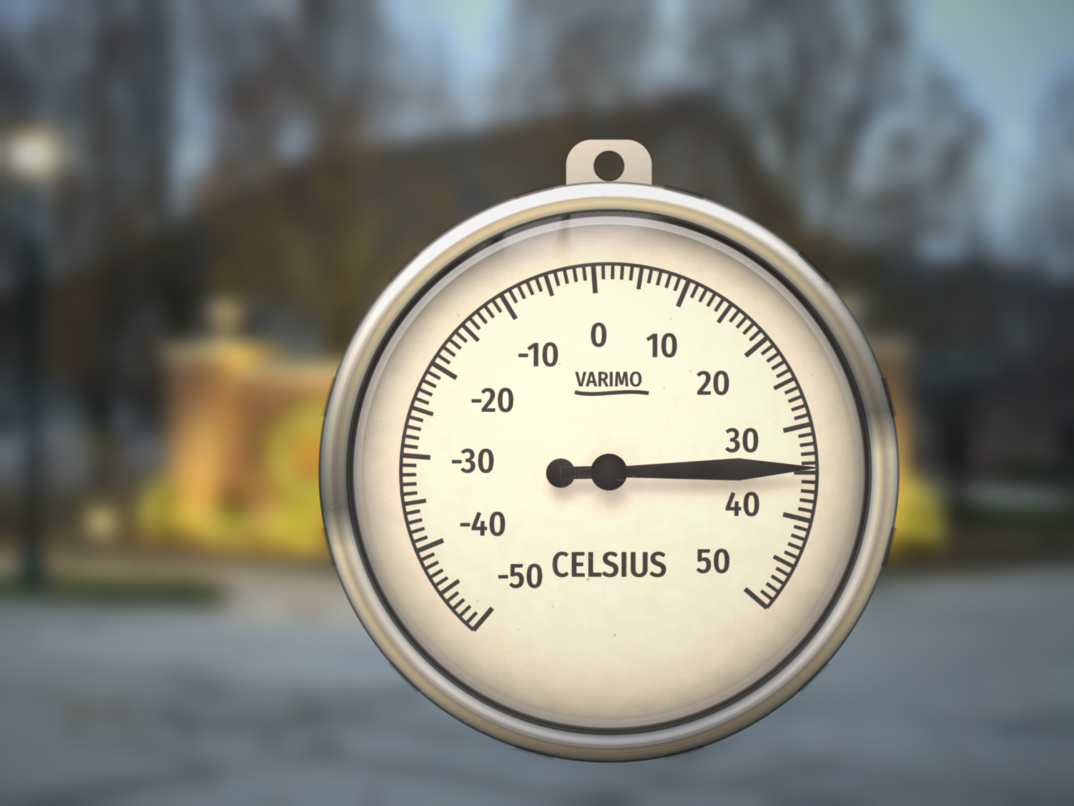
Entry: 34.5 °C
